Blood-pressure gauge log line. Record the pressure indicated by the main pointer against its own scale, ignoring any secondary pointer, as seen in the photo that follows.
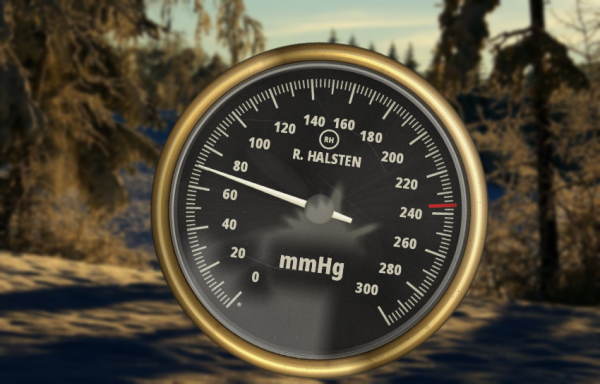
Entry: 70 mmHg
